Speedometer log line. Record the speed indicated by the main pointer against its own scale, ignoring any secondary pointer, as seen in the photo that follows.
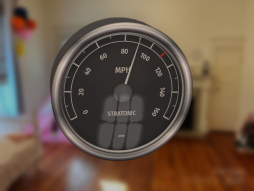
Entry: 90 mph
